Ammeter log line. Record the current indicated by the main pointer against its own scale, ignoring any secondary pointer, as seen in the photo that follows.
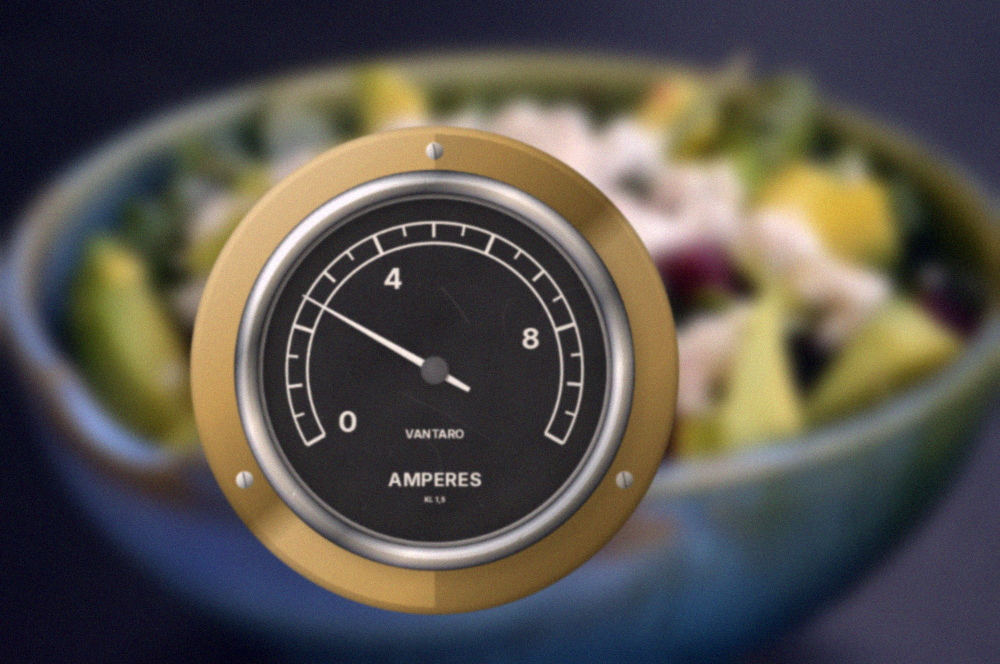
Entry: 2.5 A
